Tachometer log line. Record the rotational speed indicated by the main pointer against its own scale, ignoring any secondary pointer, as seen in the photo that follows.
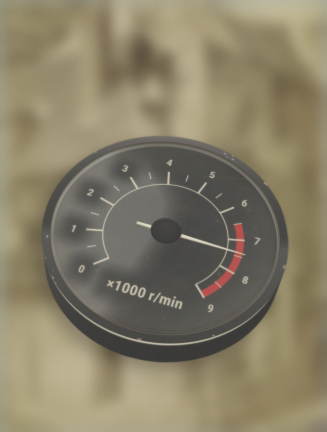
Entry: 7500 rpm
